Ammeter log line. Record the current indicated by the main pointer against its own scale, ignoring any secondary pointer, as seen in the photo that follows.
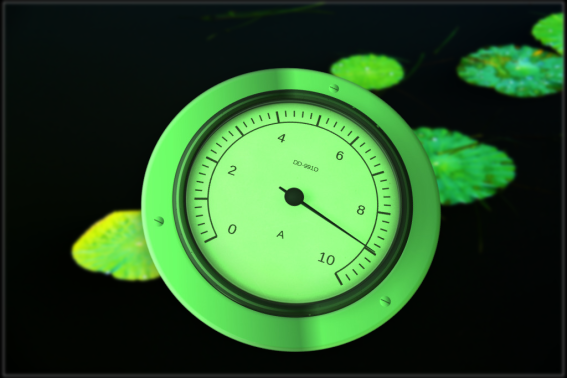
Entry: 9 A
